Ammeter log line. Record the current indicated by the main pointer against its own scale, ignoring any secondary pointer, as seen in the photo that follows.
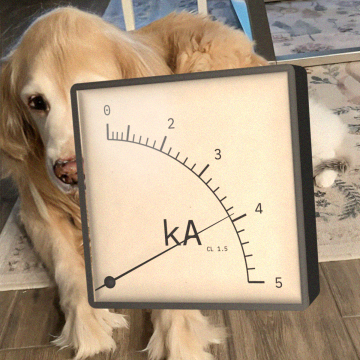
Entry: 3.9 kA
